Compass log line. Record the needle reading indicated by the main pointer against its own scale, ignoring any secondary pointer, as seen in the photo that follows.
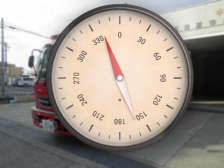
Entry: 340 °
